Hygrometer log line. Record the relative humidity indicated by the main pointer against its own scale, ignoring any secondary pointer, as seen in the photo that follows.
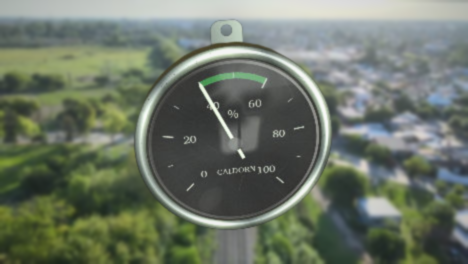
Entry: 40 %
